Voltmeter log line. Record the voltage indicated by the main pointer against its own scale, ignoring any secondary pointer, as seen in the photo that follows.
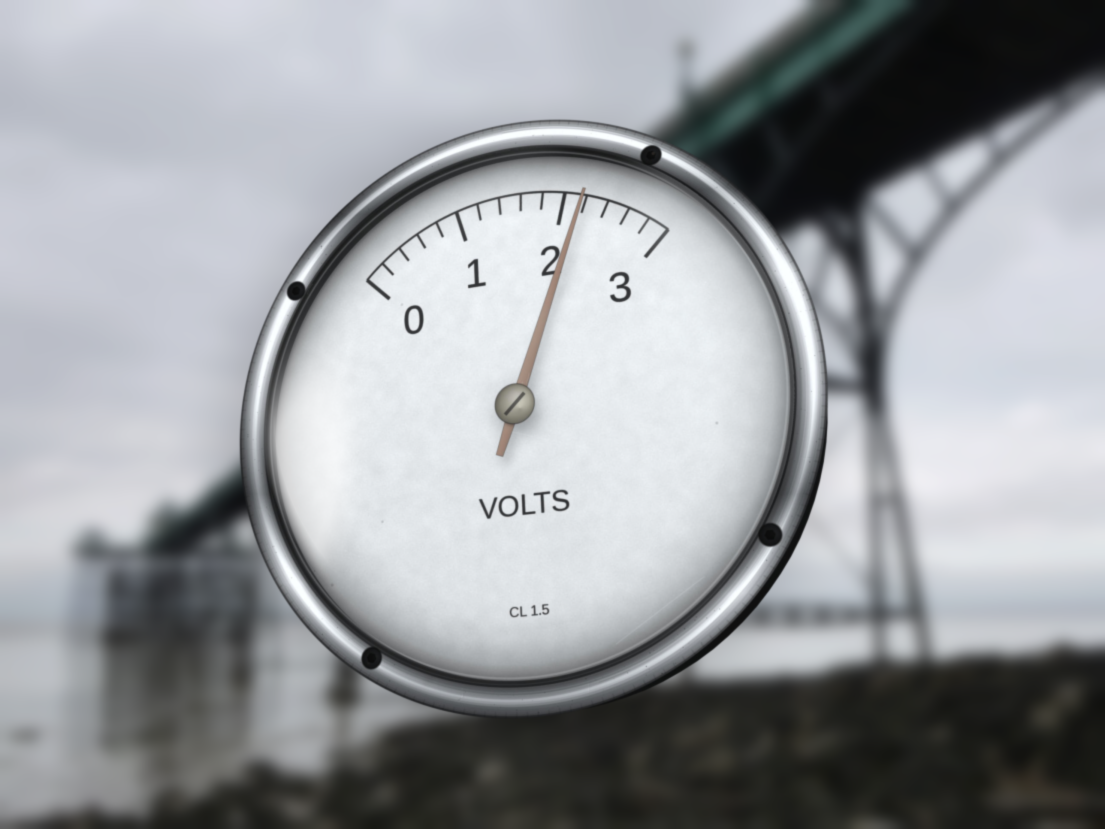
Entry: 2.2 V
